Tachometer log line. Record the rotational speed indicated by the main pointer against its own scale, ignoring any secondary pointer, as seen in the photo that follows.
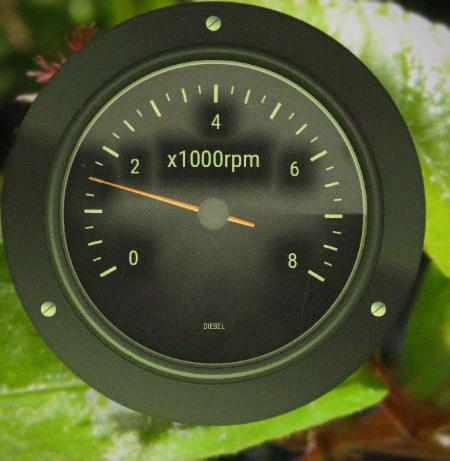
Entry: 1500 rpm
